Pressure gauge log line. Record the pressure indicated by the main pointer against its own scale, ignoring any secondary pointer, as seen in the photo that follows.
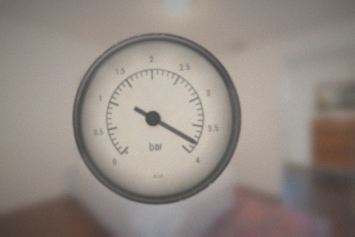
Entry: 3.8 bar
